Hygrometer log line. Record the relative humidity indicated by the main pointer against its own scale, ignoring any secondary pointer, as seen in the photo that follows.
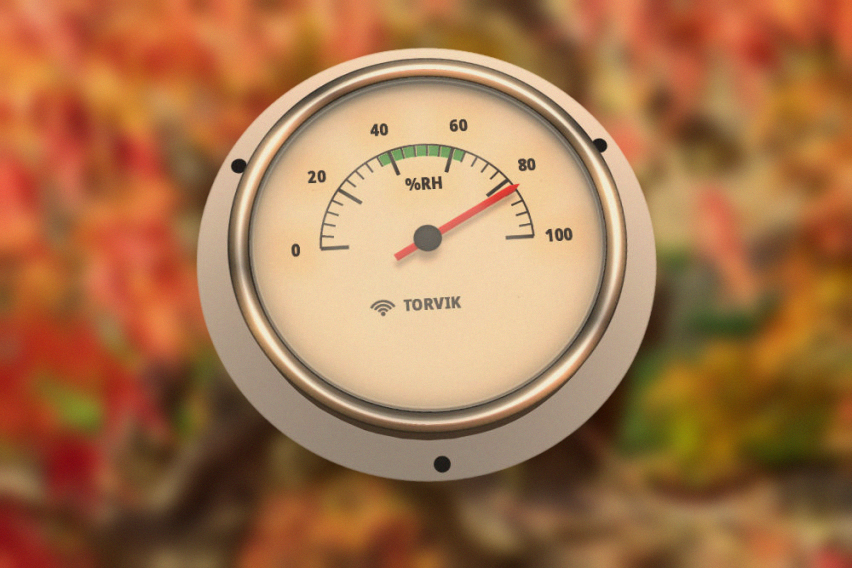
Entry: 84 %
